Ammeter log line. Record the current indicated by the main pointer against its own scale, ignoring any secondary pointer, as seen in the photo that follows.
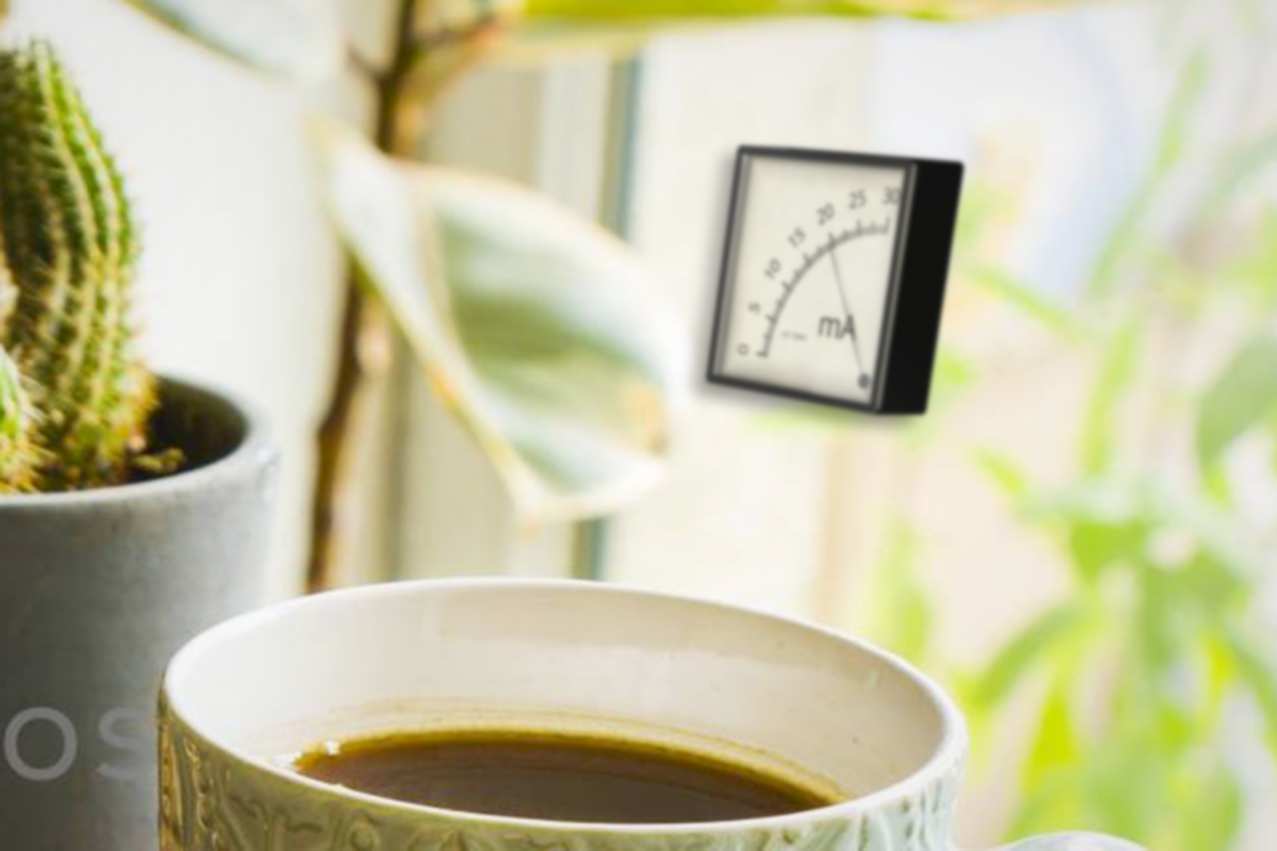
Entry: 20 mA
